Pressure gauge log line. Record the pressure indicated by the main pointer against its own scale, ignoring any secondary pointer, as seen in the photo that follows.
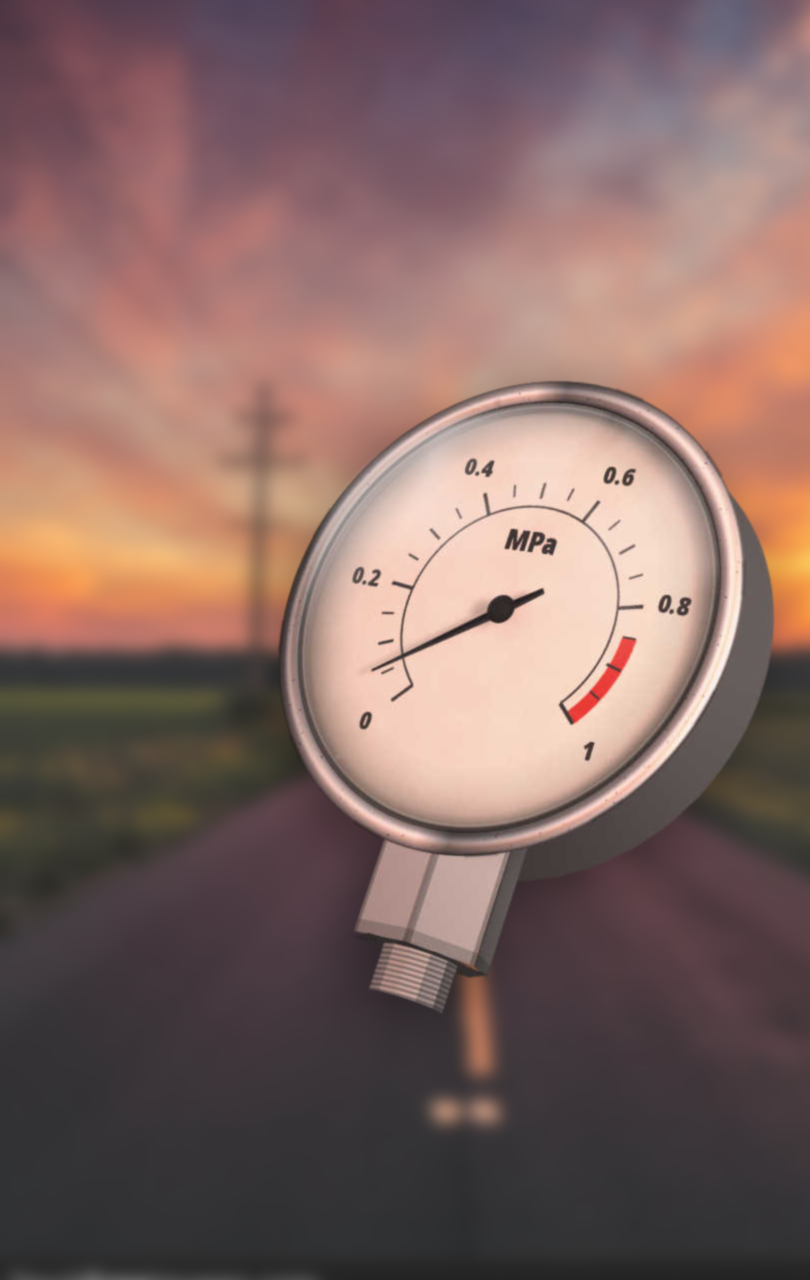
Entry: 0.05 MPa
